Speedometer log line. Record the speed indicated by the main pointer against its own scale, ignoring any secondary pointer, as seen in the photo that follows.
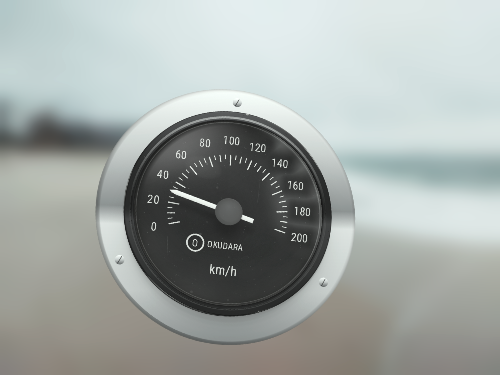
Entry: 30 km/h
